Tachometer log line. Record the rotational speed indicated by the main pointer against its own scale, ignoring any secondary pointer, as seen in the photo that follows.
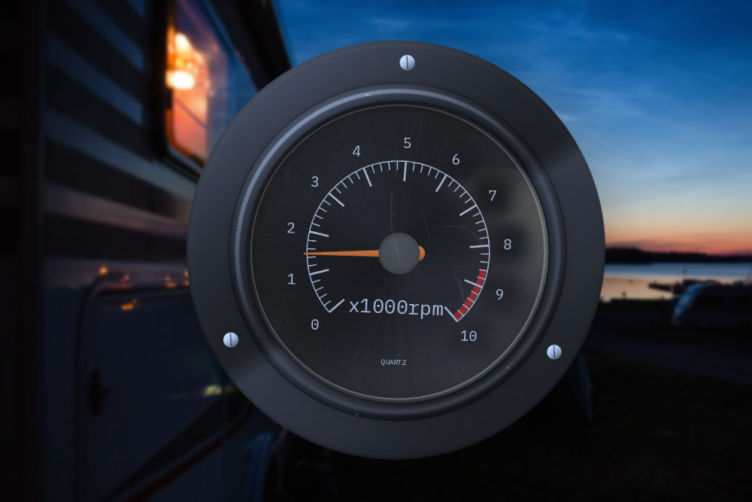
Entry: 1500 rpm
